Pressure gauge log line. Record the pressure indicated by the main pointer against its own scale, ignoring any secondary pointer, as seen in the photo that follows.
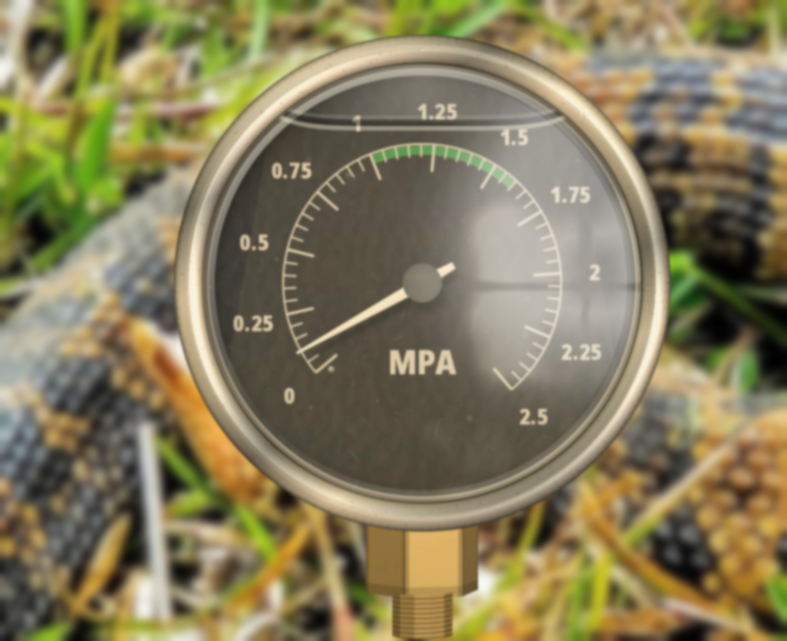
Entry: 0.1 MPa
